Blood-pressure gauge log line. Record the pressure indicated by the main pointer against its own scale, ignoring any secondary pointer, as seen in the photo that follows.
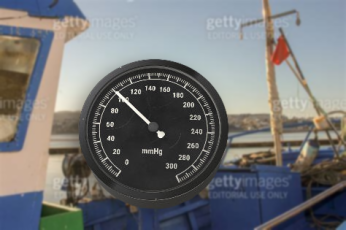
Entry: 100 mmHg
